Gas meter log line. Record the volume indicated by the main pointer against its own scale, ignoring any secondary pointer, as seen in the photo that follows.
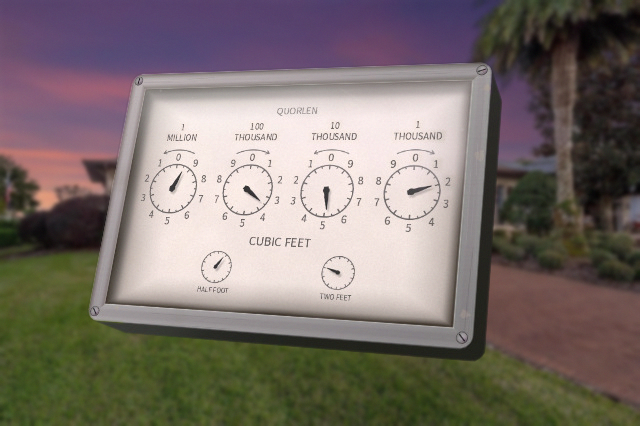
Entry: 935200 ft³
